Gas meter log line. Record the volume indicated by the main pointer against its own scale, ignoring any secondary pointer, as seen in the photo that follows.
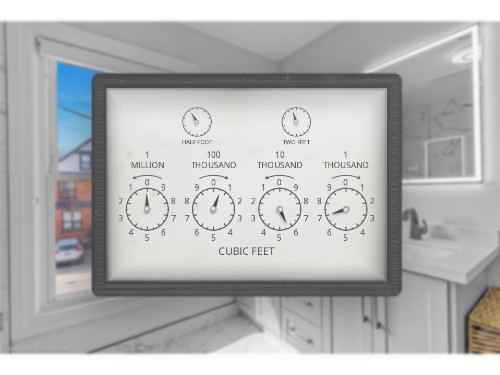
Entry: 5700 ft³
